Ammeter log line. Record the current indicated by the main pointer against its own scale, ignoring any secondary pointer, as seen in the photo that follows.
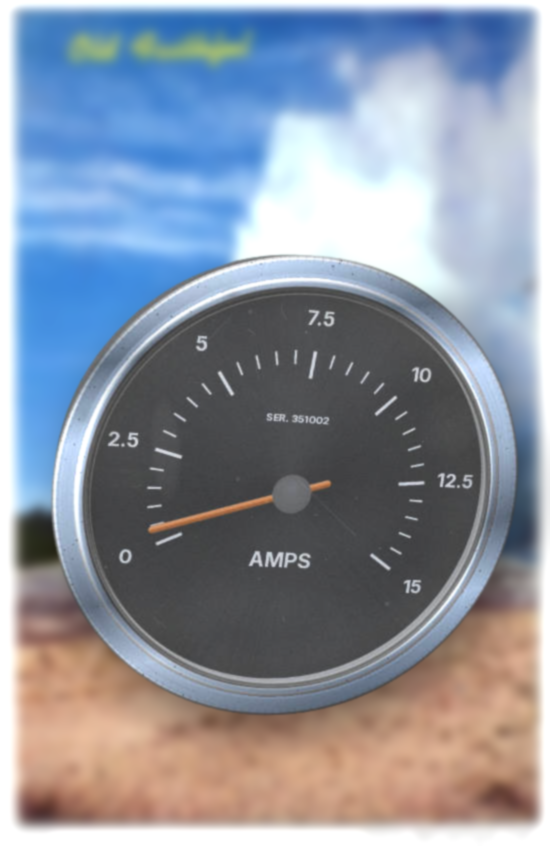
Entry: 0.5 A
